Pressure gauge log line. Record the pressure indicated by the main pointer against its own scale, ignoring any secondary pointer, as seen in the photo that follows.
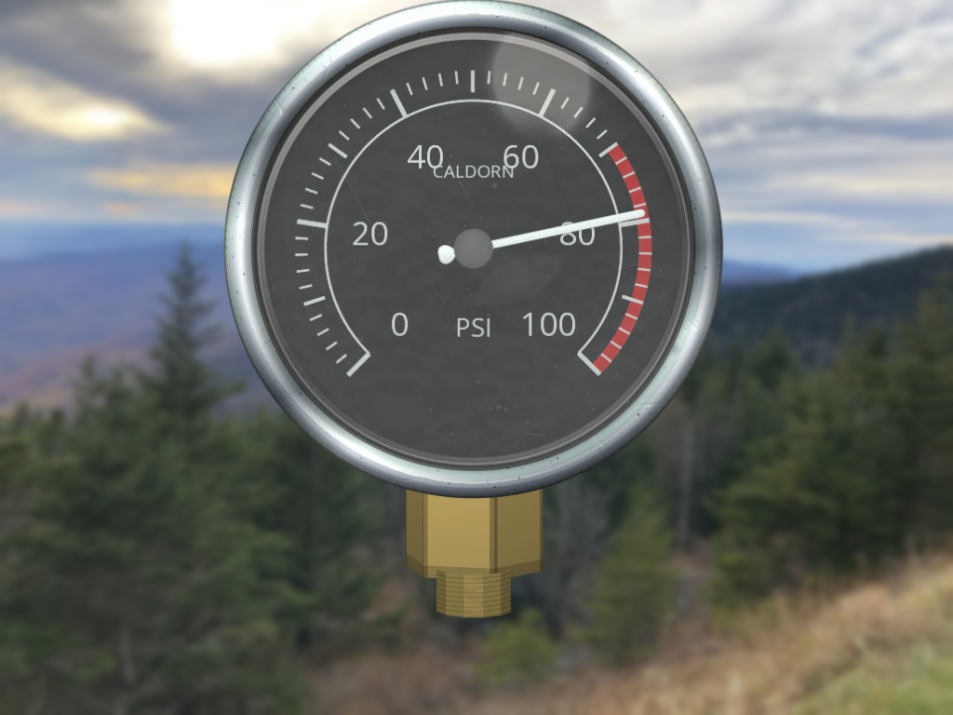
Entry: 79 psi
